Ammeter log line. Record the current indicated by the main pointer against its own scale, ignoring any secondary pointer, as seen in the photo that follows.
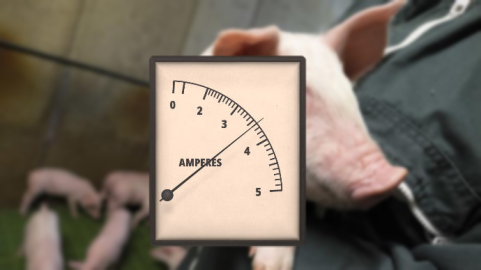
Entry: 3.6 A
